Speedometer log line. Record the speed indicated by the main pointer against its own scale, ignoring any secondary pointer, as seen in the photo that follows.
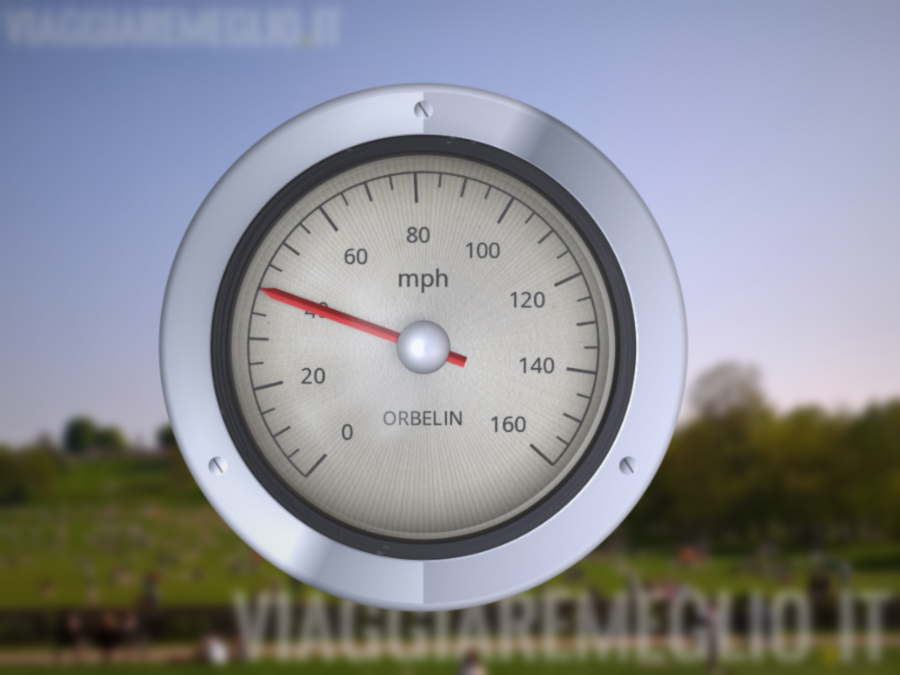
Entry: 40 mph
